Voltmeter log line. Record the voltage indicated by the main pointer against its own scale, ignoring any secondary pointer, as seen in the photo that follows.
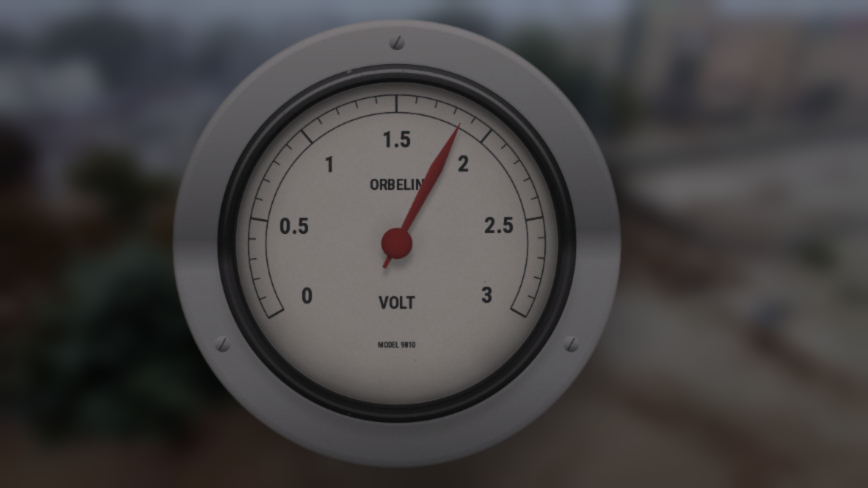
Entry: 1.85 V
